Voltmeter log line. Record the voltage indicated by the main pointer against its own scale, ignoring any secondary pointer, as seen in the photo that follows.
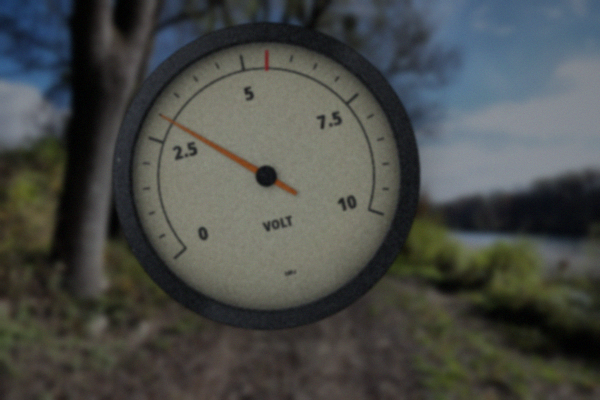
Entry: 3 V
